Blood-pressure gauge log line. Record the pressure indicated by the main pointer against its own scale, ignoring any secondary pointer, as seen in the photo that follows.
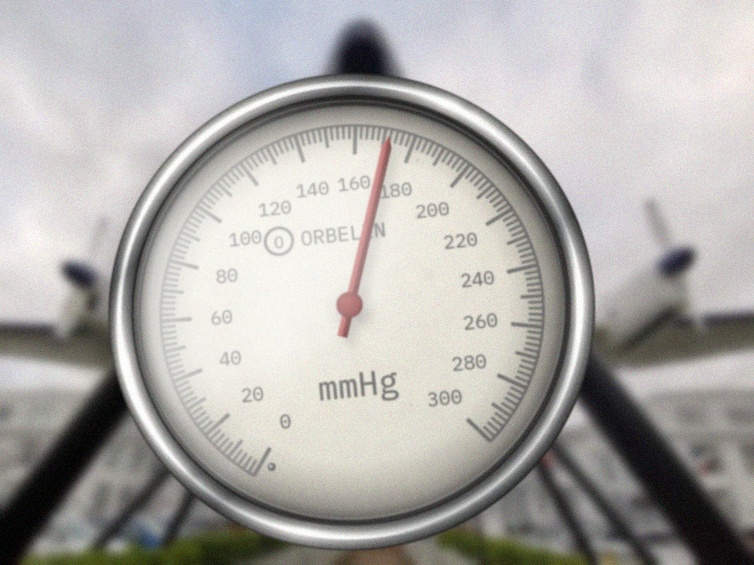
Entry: 172 mmHg
